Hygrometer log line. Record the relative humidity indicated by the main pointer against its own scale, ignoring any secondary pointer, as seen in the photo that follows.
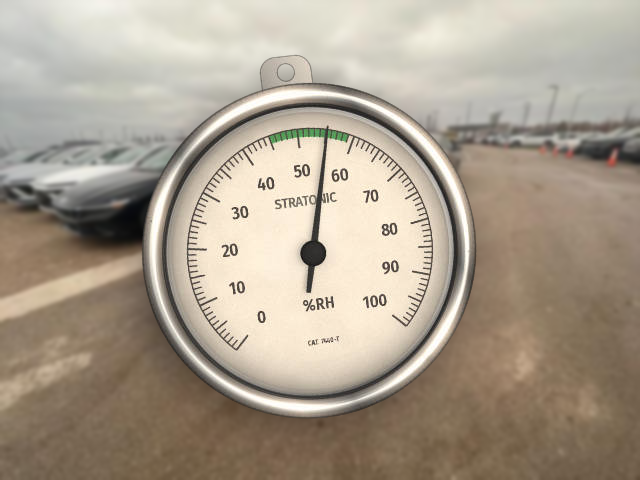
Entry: 55 %
